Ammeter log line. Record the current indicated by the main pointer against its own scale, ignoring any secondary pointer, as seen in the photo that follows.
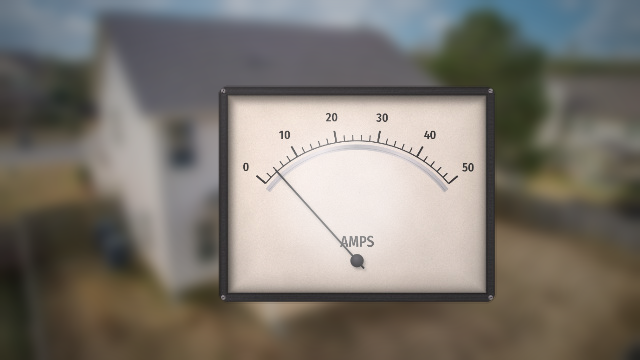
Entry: 4 A
